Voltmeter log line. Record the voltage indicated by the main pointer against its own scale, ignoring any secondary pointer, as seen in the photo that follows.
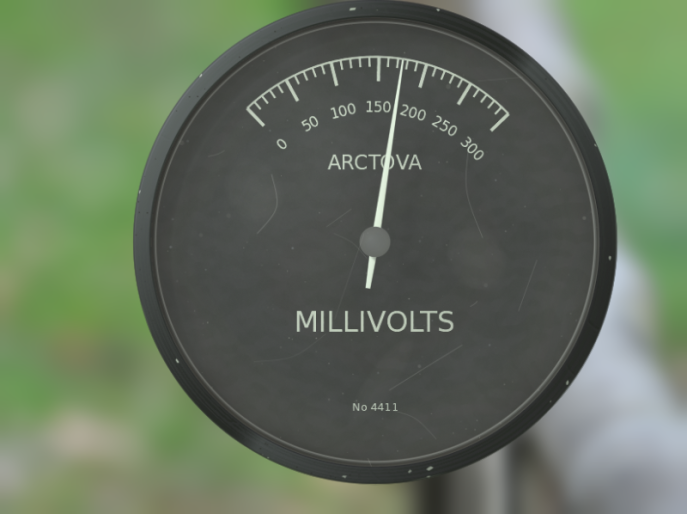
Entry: 175 mV
